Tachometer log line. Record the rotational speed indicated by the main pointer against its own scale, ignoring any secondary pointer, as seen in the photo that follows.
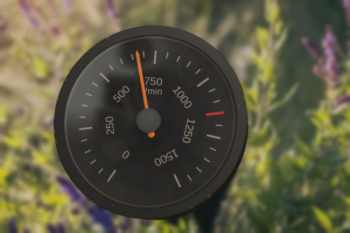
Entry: 675 rpm
